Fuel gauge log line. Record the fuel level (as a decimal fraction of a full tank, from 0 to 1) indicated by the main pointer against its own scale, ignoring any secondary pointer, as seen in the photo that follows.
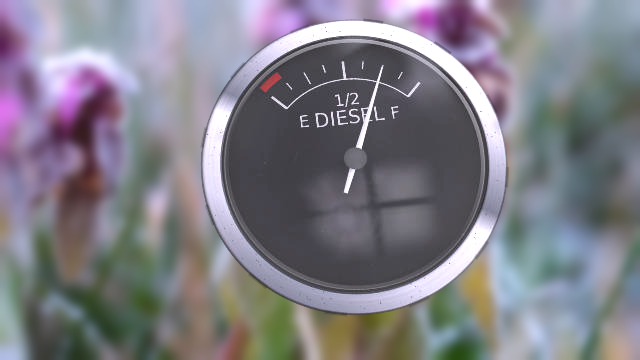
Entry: 0.75
